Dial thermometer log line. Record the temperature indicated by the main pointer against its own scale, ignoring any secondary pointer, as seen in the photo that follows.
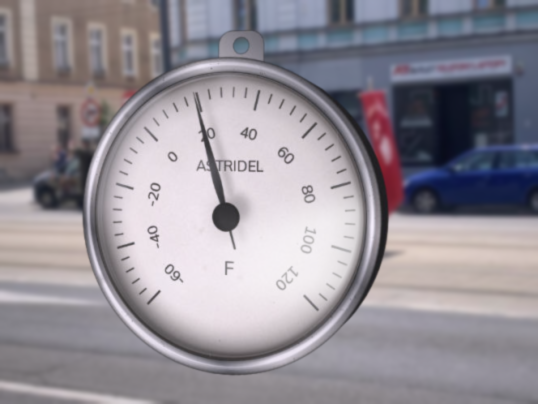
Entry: 20 °F
